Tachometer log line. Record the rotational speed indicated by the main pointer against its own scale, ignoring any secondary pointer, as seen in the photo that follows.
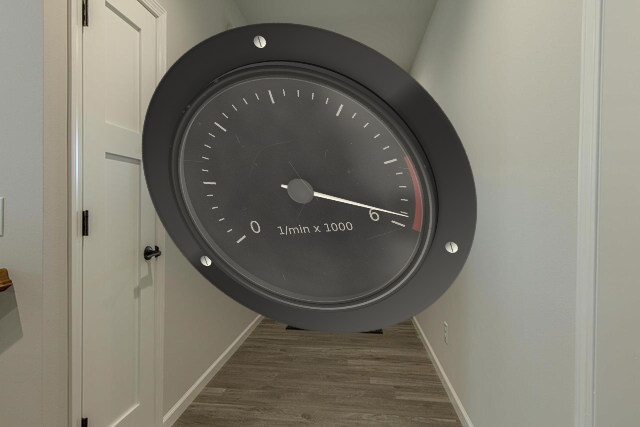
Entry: 5800 rpm
